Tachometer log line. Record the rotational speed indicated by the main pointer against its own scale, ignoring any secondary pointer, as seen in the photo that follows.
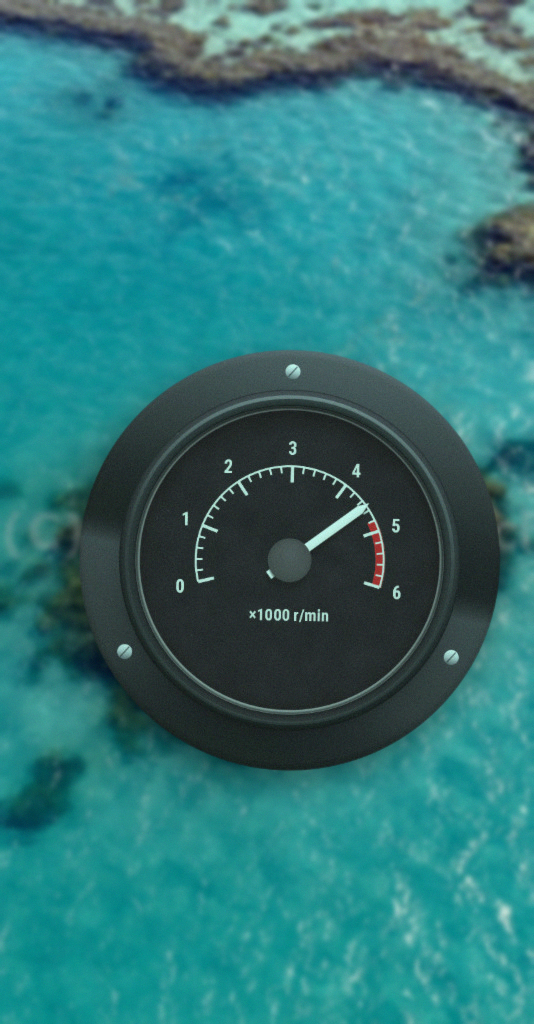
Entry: 4500 rpm
